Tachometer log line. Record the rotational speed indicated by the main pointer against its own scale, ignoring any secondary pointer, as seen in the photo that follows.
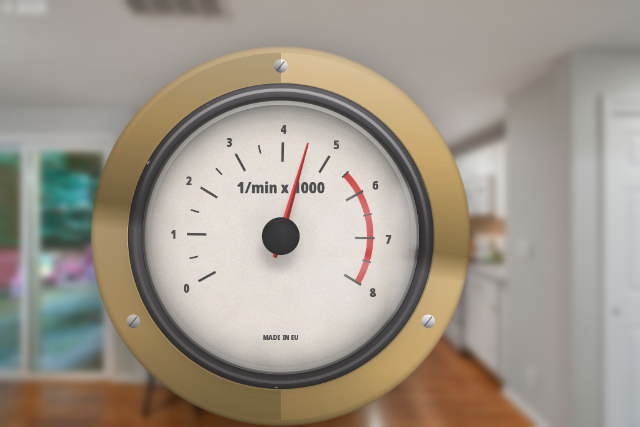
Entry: 4500 rpm
